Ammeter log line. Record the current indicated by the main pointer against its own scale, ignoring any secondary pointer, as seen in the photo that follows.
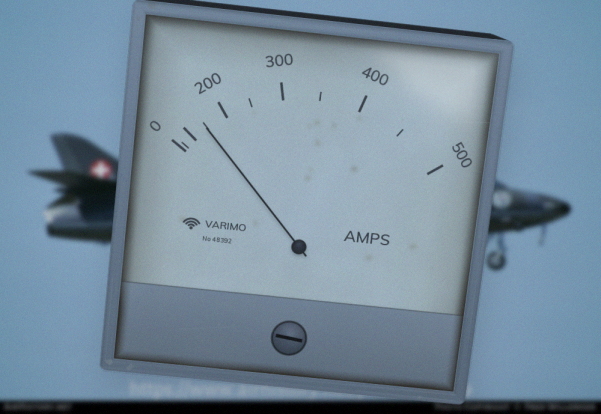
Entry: 150 A
